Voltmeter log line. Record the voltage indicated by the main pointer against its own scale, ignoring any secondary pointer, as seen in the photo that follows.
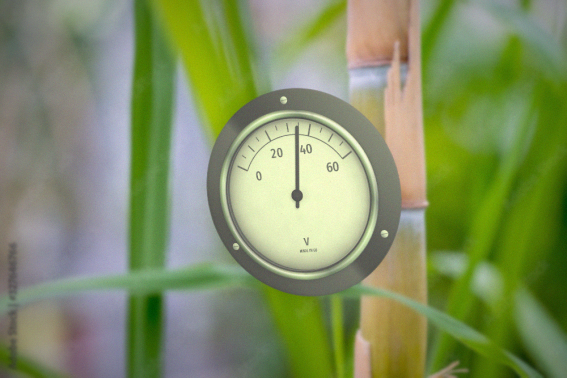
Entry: 35 V
